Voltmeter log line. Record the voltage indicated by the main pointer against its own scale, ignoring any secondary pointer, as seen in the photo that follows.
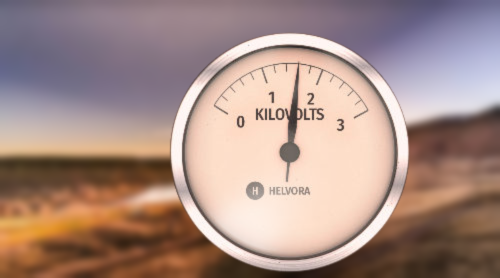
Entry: 1.6 kV
